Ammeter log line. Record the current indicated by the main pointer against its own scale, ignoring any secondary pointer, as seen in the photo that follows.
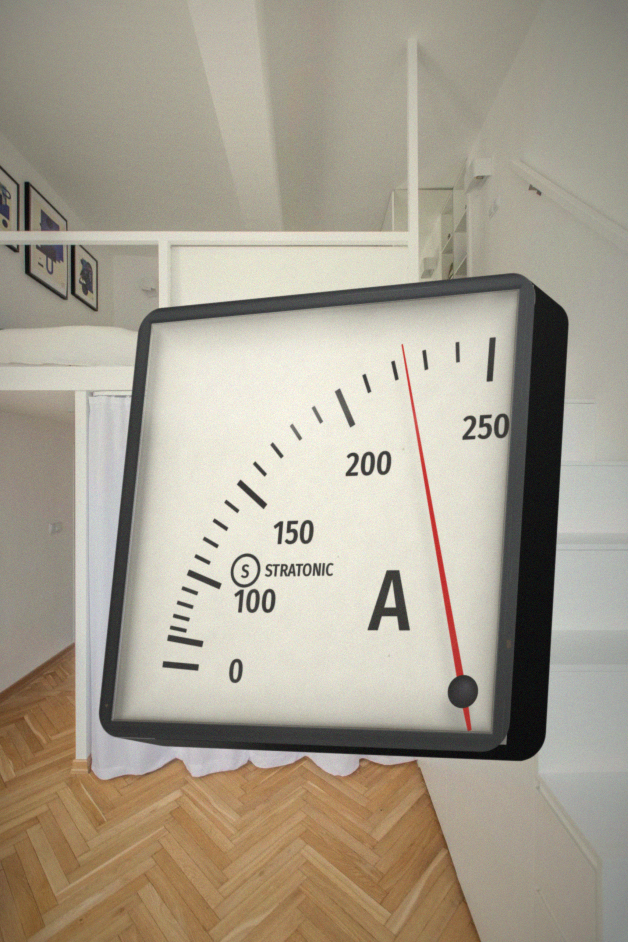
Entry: 225 A
